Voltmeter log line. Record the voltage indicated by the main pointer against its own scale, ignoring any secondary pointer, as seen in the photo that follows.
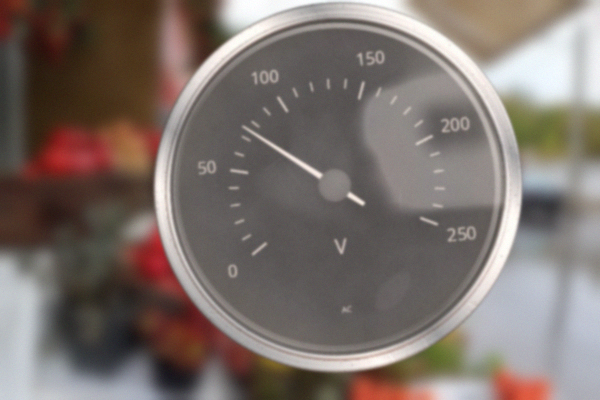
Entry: 75 V
